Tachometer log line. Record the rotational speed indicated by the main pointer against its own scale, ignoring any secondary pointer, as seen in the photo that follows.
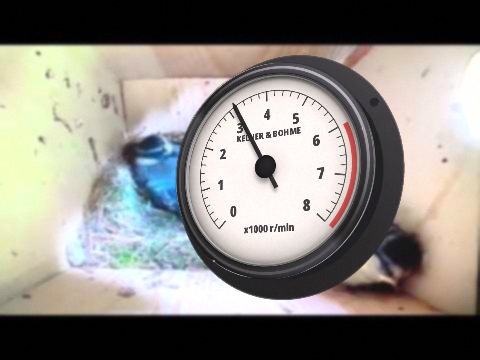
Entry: 3200 rpm
